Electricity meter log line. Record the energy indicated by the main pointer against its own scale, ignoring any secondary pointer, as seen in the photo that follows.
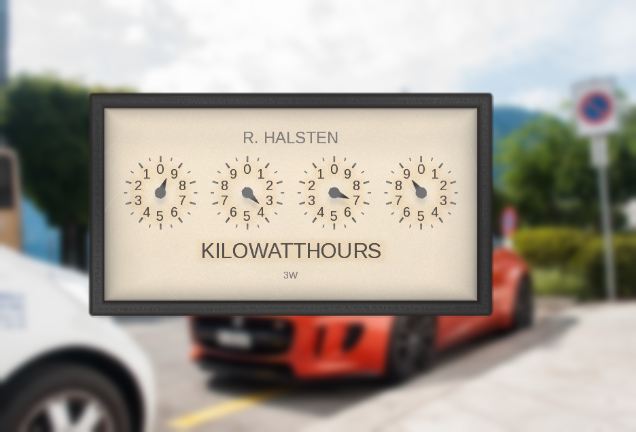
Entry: 9369 kWh
